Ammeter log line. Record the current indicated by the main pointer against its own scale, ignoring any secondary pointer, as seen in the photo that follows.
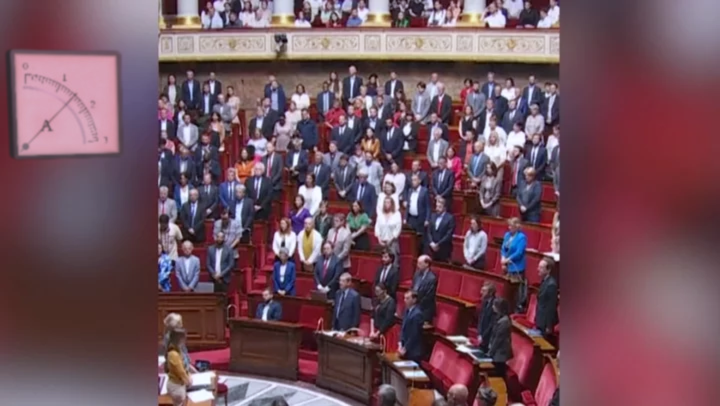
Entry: 1.5 A
